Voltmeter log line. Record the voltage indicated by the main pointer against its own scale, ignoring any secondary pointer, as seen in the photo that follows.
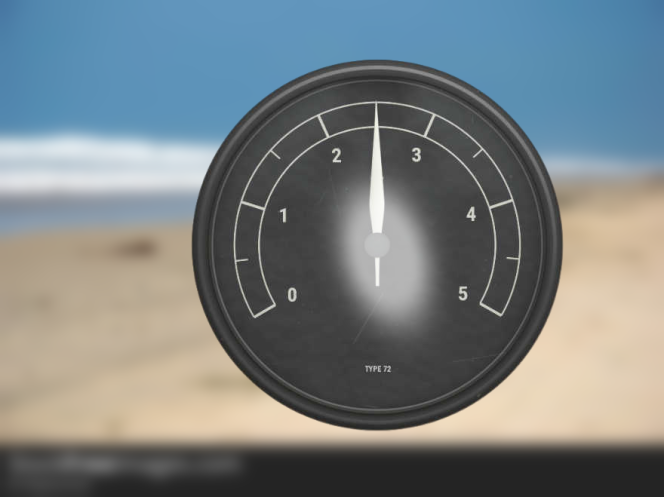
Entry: 2.5 V
